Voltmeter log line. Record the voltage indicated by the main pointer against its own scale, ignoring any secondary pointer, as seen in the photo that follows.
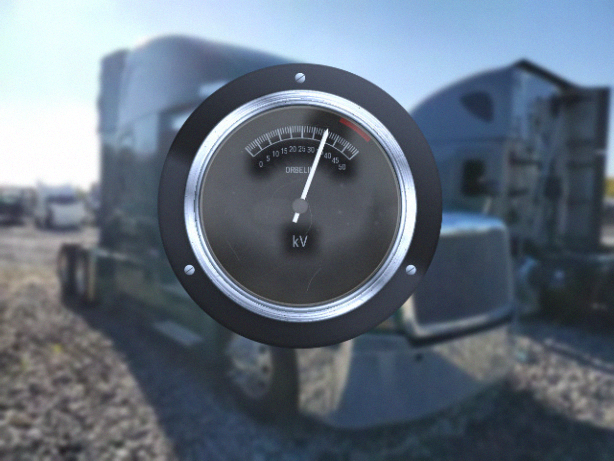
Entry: 35 kV
